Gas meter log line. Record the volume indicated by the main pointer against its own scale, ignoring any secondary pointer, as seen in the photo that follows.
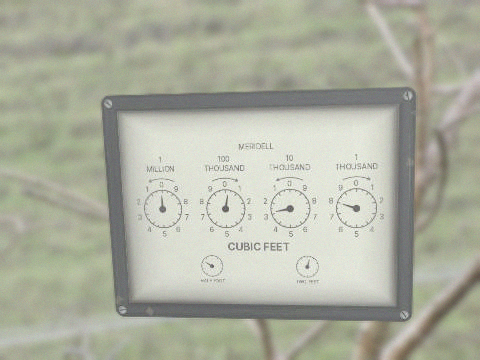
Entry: 2800 ft³
